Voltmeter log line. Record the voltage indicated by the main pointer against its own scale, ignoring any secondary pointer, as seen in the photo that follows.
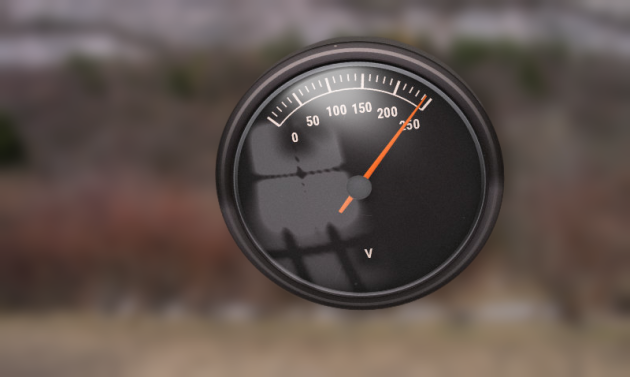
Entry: 240 V
